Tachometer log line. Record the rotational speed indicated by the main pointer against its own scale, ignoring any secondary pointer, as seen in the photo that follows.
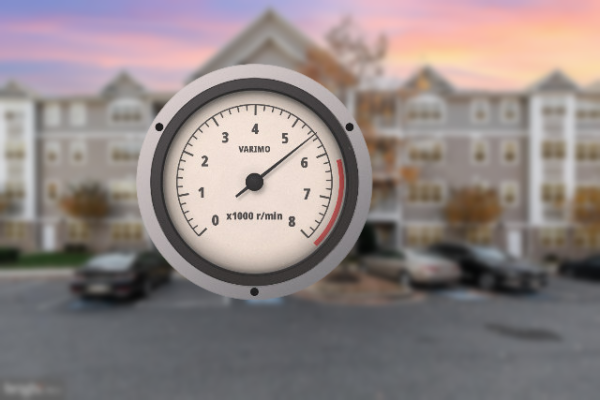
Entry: 5500 rpm
